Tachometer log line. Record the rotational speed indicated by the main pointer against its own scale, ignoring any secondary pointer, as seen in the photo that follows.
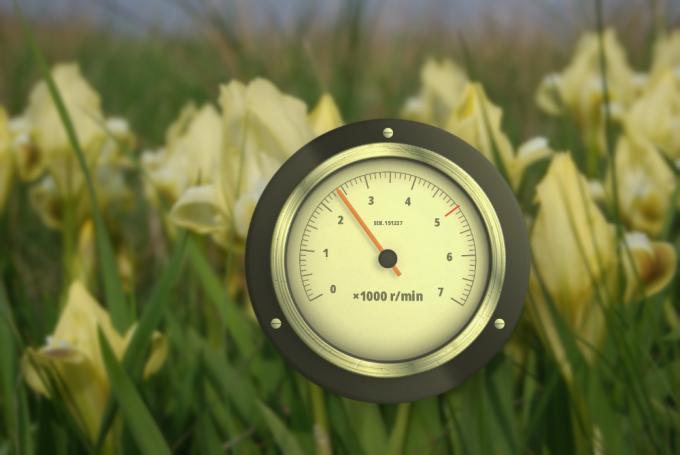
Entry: 2400 rpm
